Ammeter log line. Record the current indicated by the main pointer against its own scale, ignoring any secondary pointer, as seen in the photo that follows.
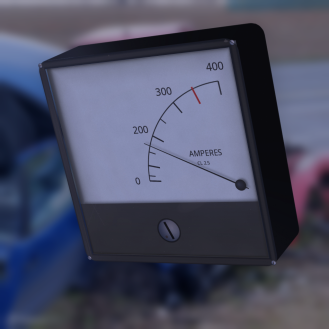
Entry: 175 A
